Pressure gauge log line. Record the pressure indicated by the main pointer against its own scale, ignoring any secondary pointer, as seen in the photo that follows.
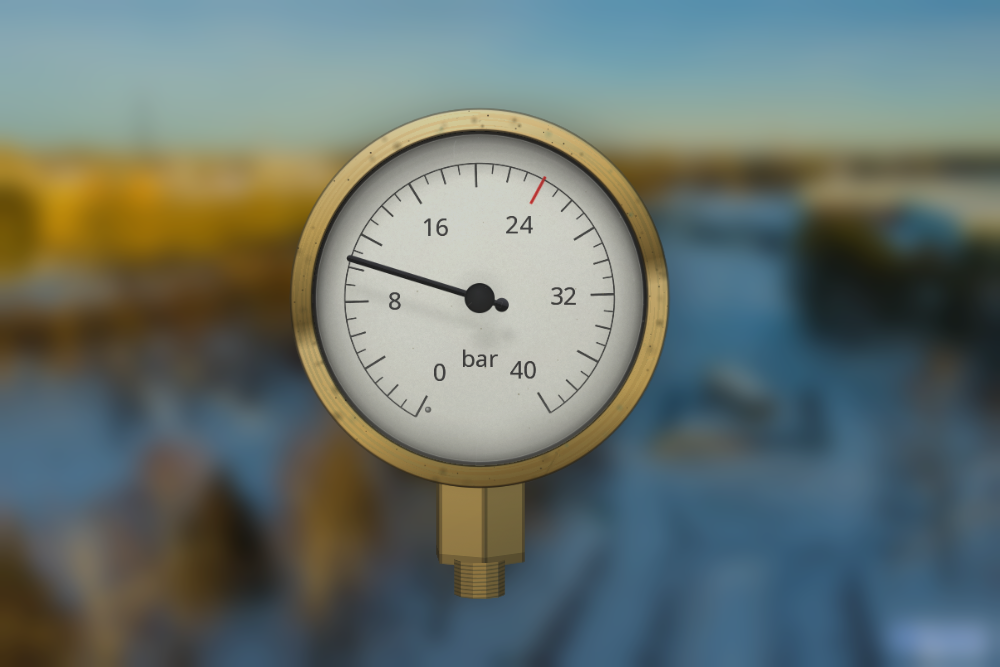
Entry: 10.5 bar
